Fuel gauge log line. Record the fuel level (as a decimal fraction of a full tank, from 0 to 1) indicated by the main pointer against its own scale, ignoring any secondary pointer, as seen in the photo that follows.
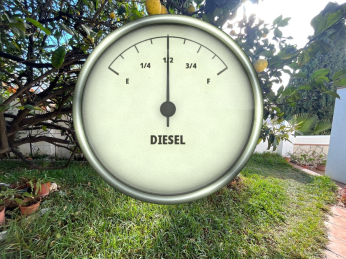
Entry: 0.5
